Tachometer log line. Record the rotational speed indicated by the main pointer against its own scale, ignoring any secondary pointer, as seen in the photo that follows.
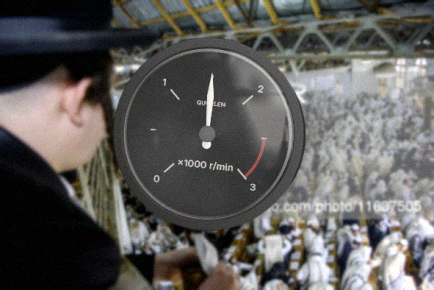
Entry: 1500 rpm
